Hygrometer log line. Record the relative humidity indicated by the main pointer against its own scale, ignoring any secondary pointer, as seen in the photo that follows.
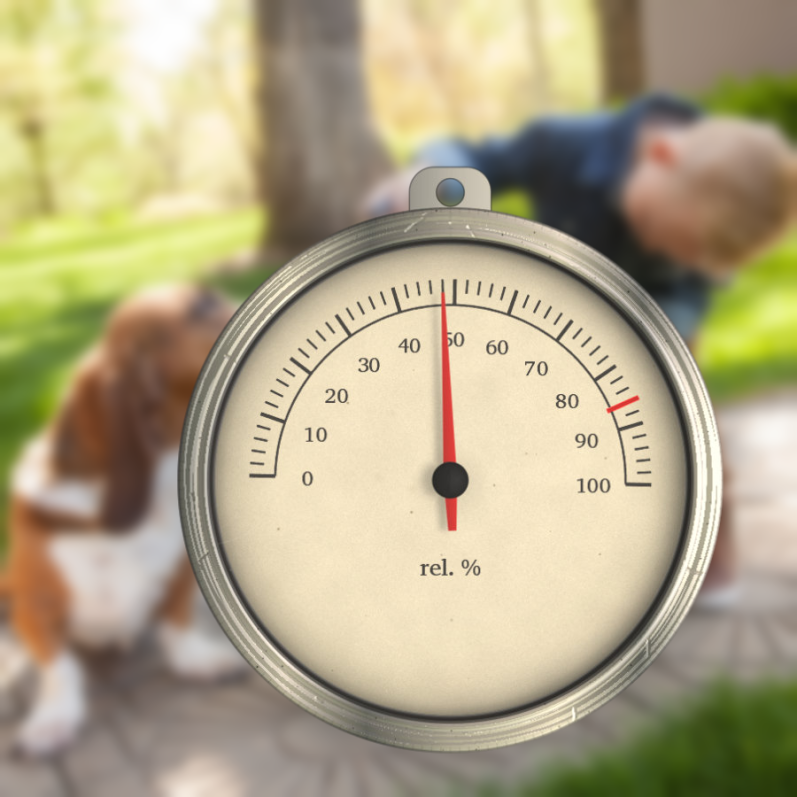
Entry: 48 %
